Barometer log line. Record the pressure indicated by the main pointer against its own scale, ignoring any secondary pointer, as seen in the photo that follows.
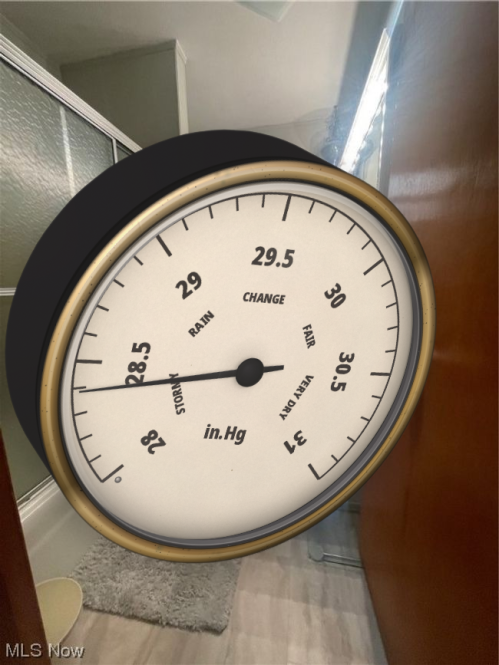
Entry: 28.4 inHg
